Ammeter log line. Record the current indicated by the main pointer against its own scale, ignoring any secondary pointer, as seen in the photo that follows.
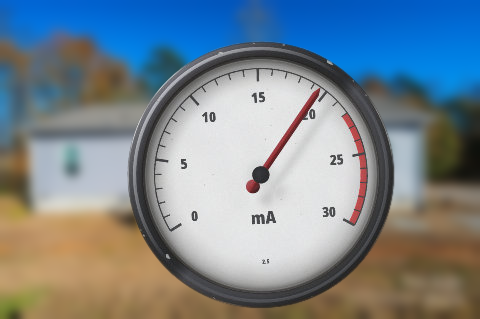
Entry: 19.5 mA
